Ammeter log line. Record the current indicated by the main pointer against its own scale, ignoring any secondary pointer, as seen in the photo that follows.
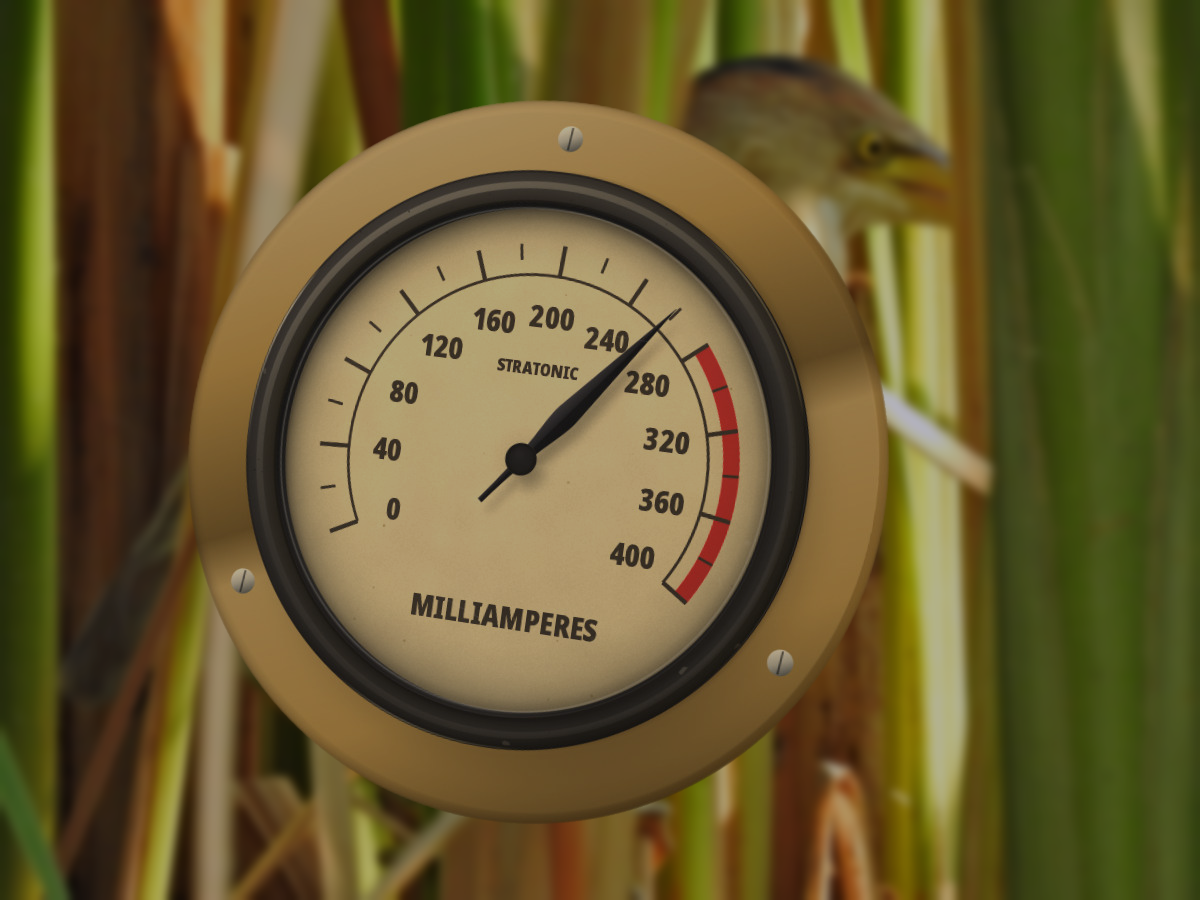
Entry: 260 mA
